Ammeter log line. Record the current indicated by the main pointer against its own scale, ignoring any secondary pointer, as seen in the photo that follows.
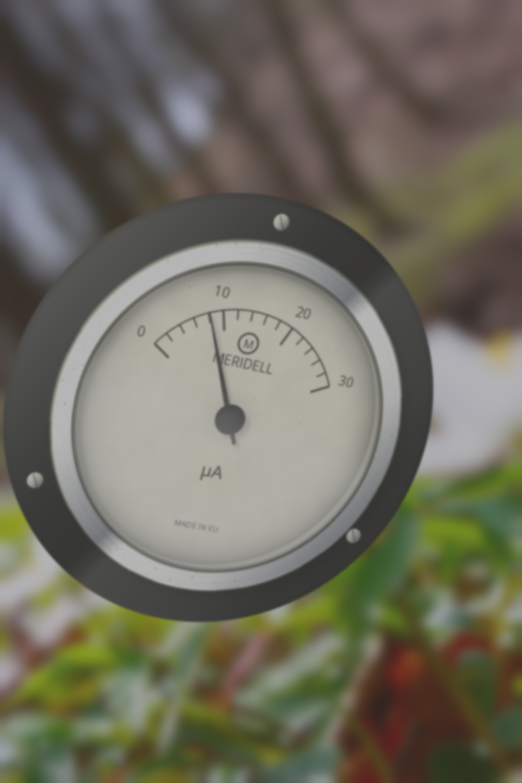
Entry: 8 µA
